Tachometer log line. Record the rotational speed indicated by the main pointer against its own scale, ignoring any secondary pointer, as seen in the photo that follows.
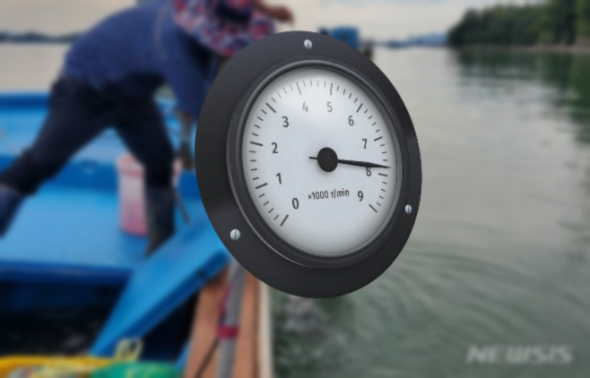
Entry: 7800 rpm
